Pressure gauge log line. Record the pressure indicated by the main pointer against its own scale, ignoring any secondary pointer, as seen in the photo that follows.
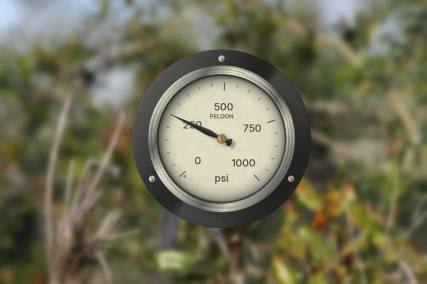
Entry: 250 psi
